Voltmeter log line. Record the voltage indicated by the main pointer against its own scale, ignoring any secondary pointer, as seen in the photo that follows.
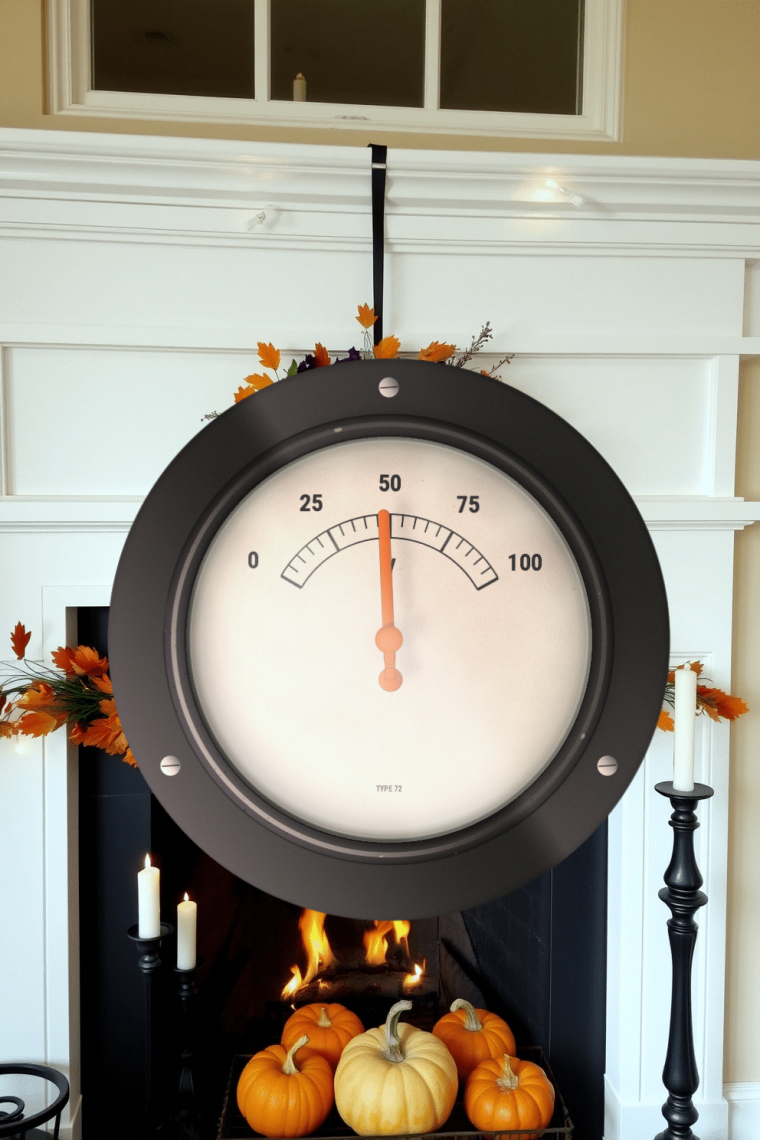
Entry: 47.5 V
